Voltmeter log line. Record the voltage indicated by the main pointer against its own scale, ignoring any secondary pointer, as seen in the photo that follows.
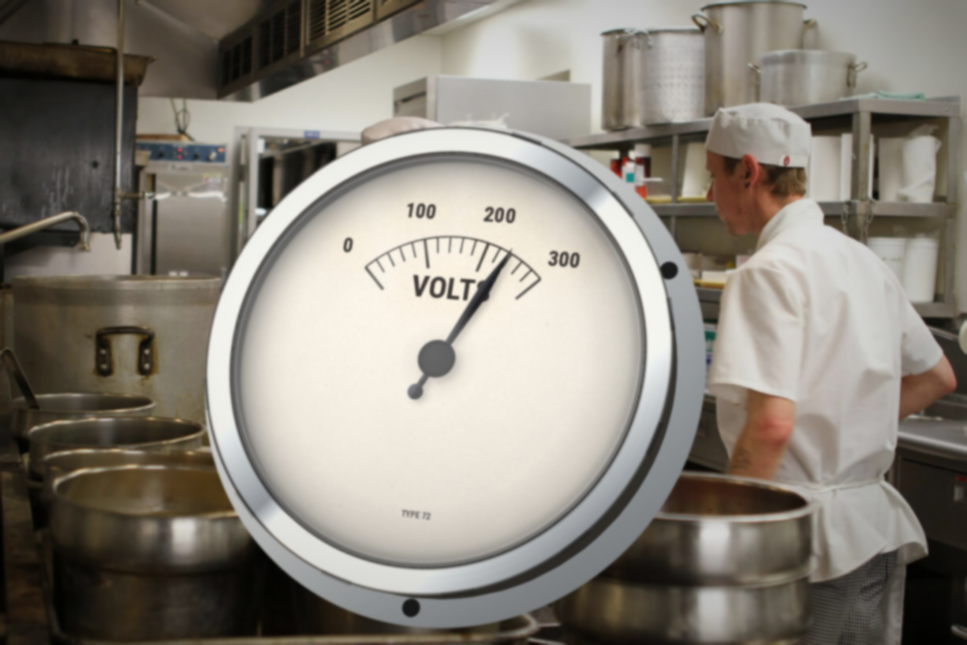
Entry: 240 V
